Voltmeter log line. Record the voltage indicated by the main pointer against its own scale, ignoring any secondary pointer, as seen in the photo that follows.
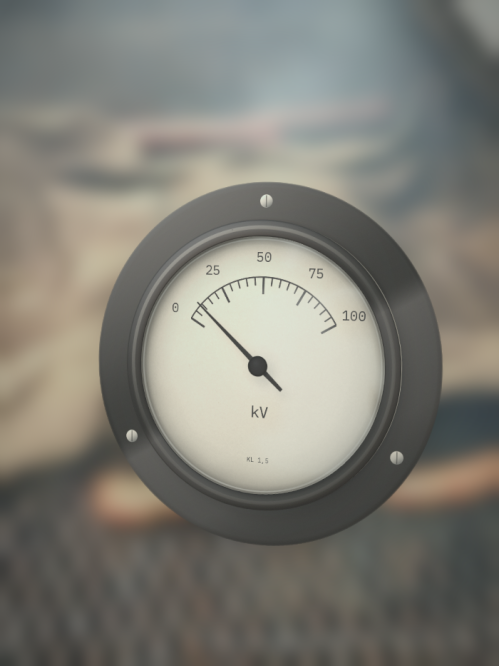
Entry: 10 kV
